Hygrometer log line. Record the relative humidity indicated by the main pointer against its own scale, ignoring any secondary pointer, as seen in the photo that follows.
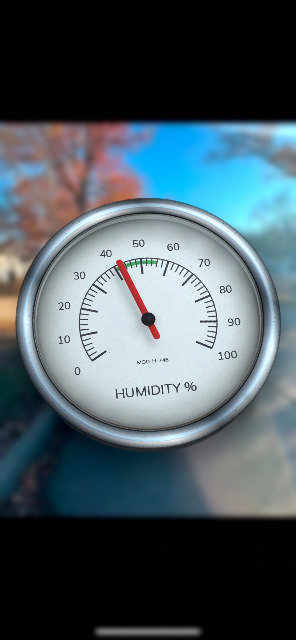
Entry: 42 %
